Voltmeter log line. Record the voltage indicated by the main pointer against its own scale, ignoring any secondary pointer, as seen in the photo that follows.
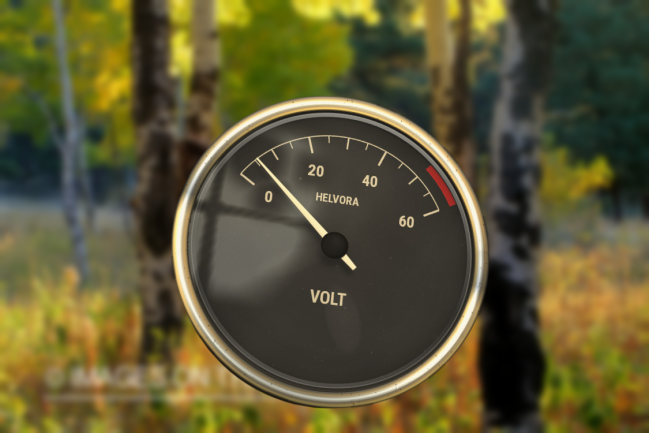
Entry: 5 V
